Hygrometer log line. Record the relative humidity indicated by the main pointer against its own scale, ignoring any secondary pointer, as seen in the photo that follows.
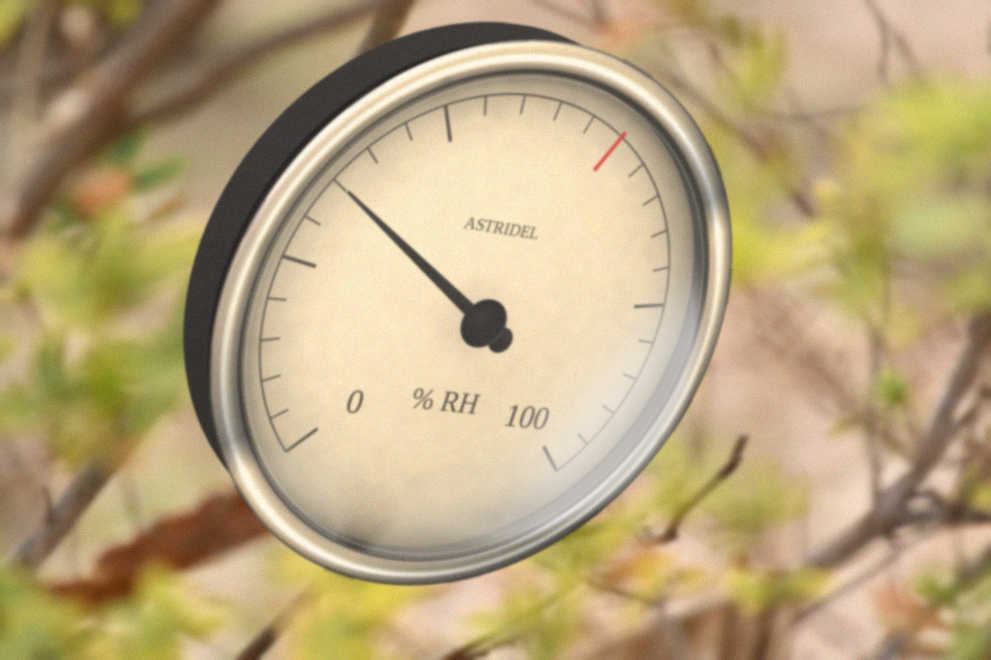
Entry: 28 %
